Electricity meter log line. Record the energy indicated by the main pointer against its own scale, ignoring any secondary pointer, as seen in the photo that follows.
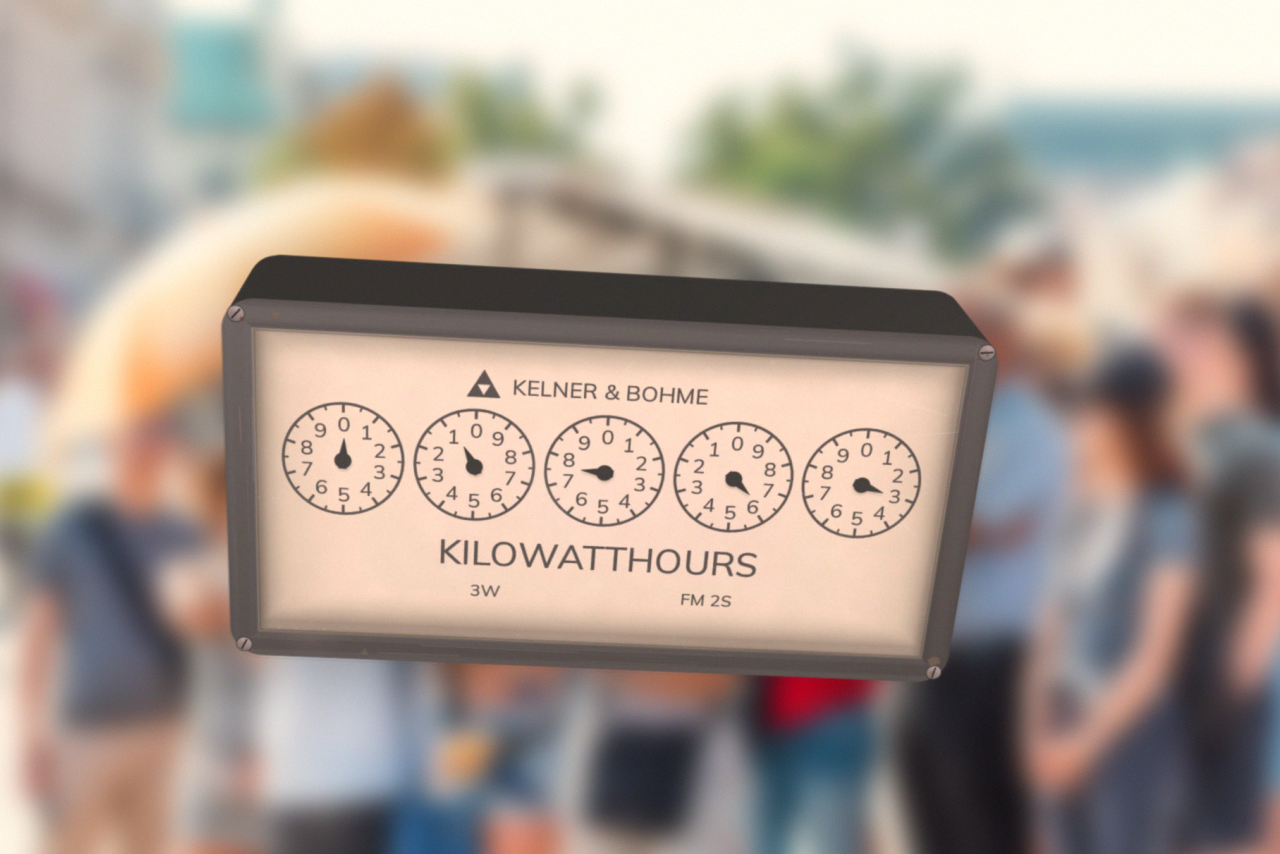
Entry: 763 kWh
